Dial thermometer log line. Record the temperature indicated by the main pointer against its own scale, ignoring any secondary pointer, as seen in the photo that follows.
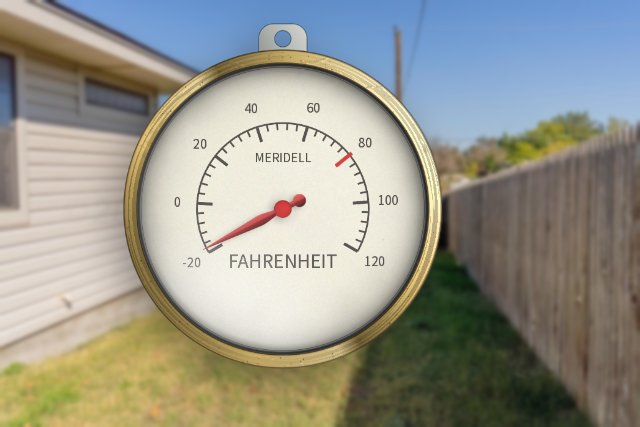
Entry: -18 °F
